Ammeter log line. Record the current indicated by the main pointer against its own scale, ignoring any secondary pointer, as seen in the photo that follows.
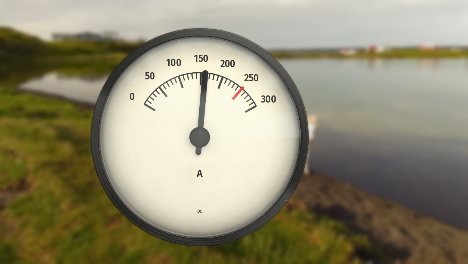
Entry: 160 A
